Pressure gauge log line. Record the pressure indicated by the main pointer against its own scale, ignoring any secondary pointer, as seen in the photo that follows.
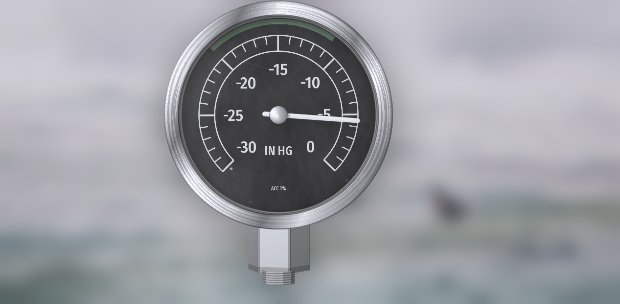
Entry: -4.5 inHg
